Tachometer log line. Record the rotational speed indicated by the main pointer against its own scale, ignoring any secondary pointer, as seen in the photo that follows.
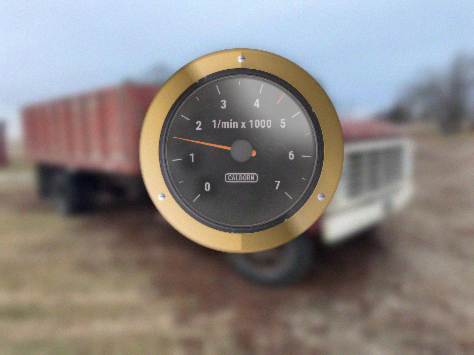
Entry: 1500 rpm
